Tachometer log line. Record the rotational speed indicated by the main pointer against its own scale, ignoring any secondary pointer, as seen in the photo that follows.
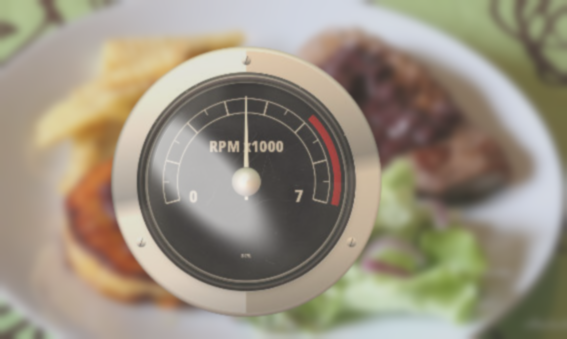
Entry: 3500 rpm
